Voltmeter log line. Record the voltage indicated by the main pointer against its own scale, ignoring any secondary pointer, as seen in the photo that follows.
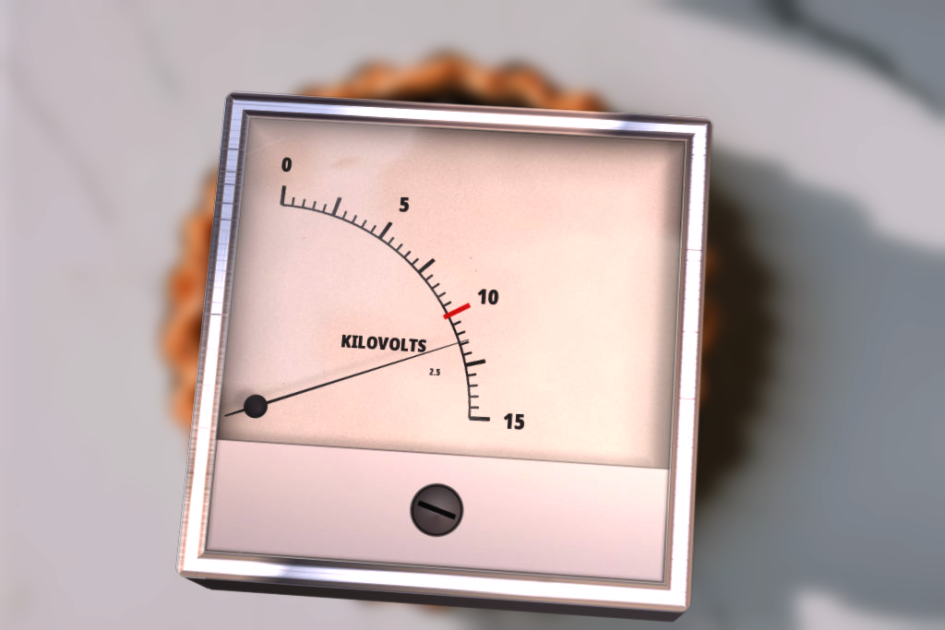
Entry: 11.5 kV
